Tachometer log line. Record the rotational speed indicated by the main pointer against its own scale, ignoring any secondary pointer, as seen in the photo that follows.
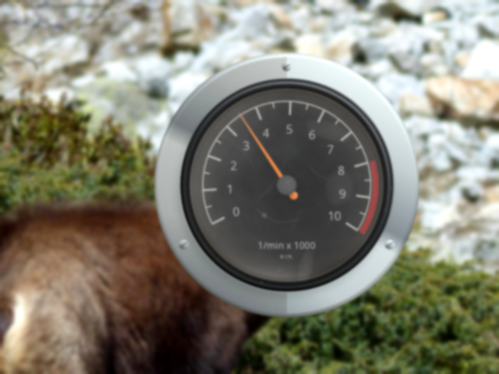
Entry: 3500 rpm
